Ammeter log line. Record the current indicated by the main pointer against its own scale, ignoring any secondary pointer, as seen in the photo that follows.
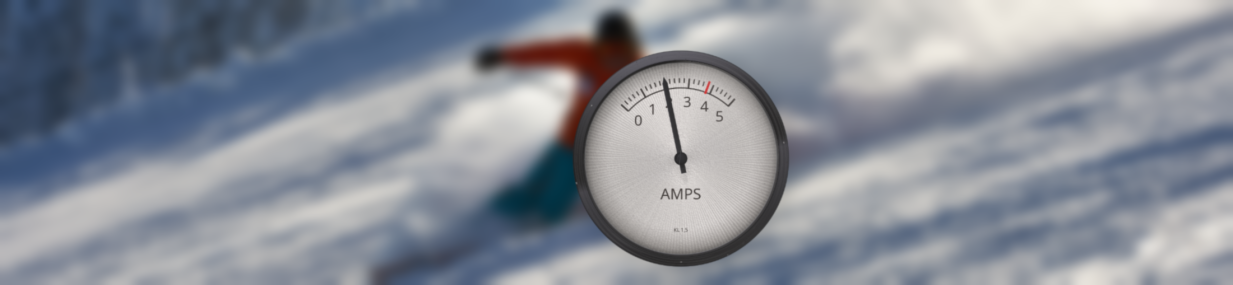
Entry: 2 A
